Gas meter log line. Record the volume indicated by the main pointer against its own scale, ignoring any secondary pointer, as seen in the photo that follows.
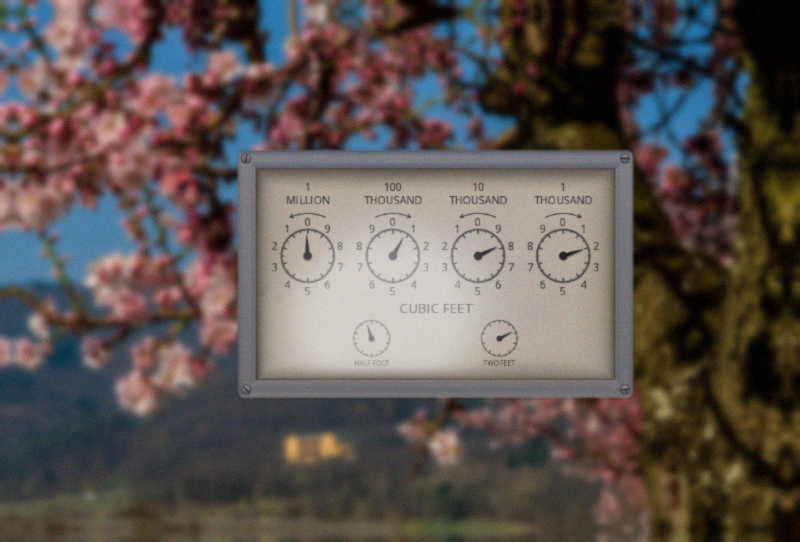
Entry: 8200 ft³
